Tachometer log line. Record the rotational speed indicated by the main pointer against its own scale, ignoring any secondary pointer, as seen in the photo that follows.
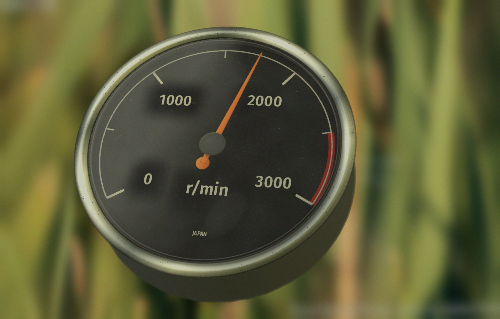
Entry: 1750 rpm
